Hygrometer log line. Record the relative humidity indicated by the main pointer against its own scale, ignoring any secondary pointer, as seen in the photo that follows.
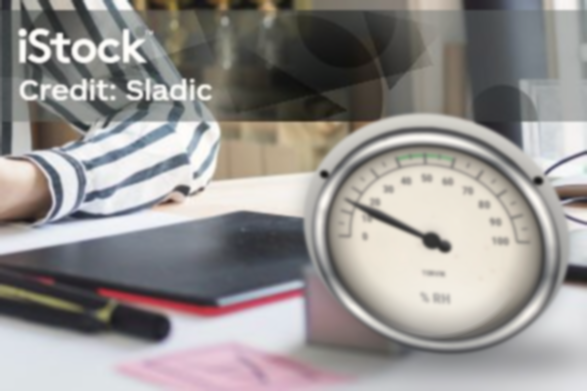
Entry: 15 %
